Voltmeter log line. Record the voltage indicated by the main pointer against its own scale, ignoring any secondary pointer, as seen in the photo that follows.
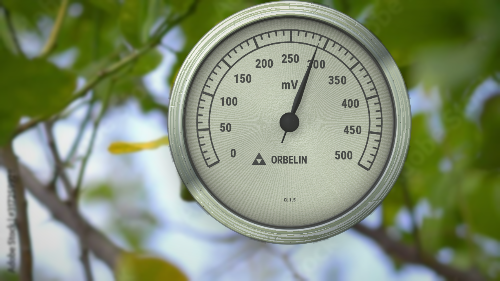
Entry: 290 mV
